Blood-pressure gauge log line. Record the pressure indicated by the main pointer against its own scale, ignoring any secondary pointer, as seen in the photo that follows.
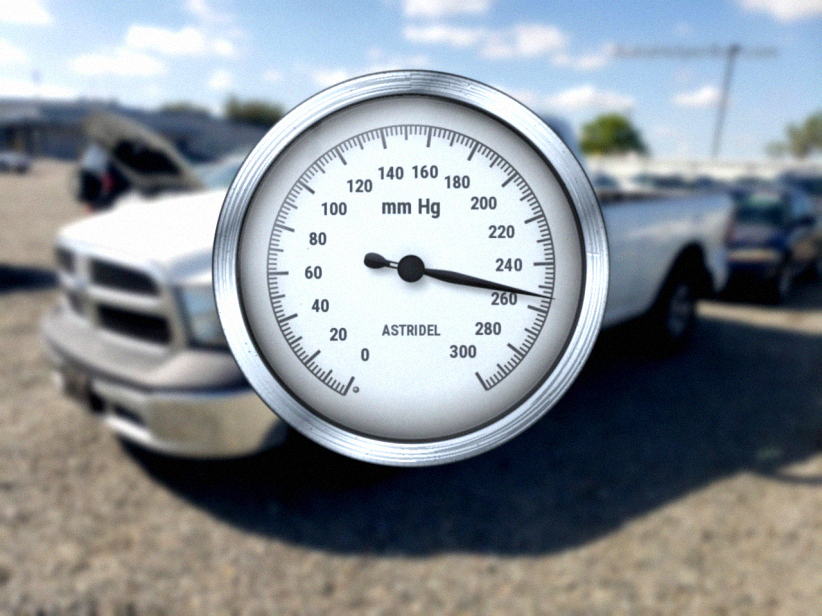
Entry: 254 mmHg
